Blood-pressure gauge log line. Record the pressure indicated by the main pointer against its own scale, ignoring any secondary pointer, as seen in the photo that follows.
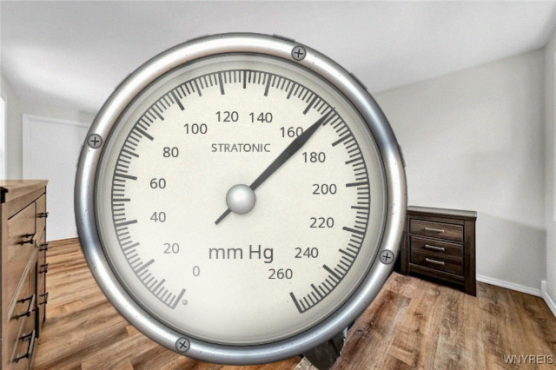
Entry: 168 mmHg
